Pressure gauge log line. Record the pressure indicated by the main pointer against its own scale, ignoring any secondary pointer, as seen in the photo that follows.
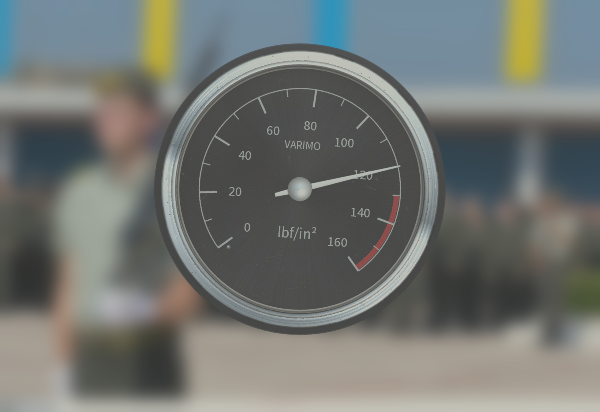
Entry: 120 psi
